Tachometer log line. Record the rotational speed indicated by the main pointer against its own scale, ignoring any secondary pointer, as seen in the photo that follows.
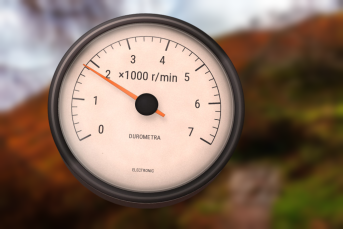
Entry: 1800 rpm
